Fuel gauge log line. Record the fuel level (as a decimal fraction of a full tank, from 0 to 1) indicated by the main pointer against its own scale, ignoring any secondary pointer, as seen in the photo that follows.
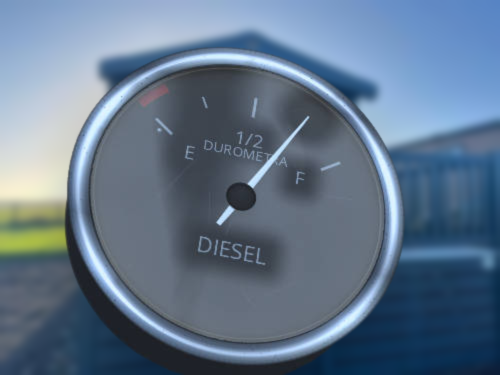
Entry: 0.75
